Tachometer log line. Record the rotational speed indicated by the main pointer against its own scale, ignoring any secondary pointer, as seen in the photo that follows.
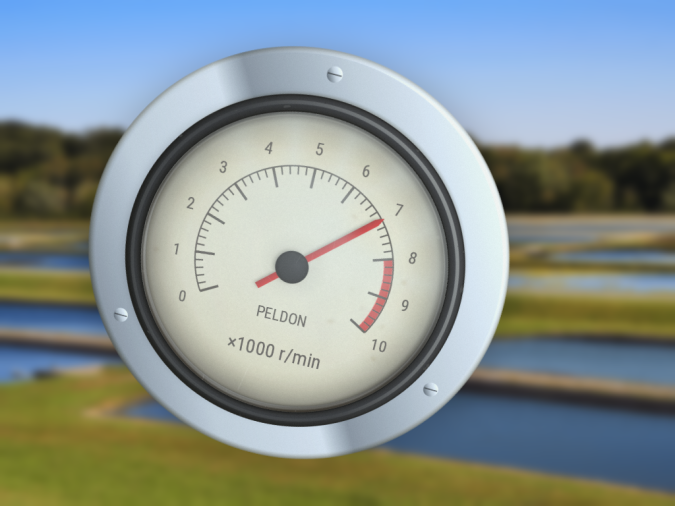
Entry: 7000 rpm
